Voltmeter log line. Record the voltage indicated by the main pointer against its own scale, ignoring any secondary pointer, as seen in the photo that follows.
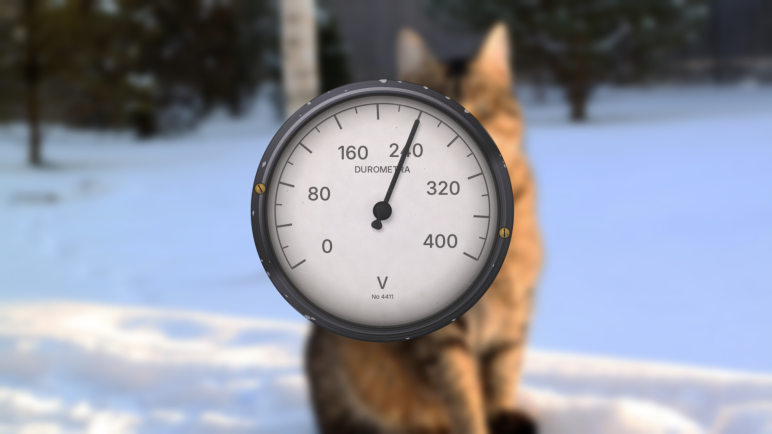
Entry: 240 V
